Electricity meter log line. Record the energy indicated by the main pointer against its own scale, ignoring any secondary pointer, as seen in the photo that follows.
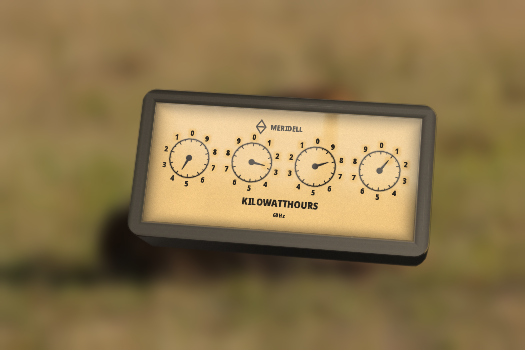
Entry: 4281 kWh
